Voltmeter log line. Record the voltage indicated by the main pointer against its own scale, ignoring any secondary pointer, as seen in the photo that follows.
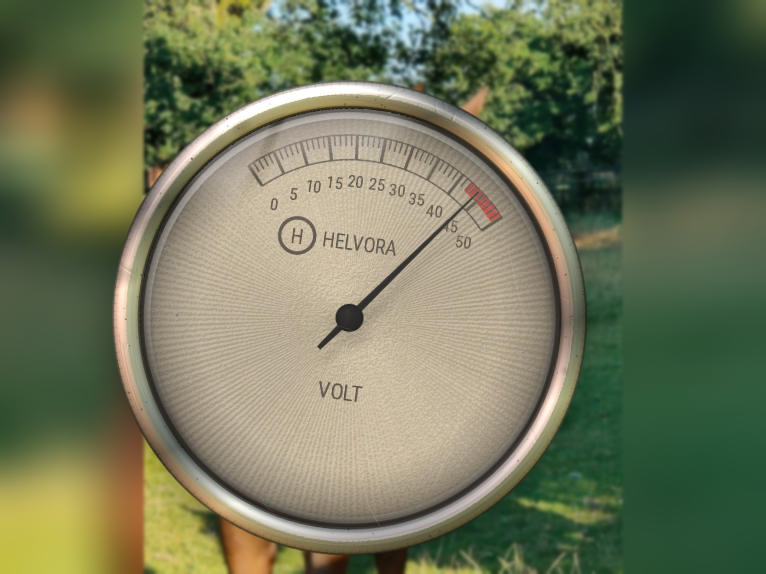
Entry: 44 V
